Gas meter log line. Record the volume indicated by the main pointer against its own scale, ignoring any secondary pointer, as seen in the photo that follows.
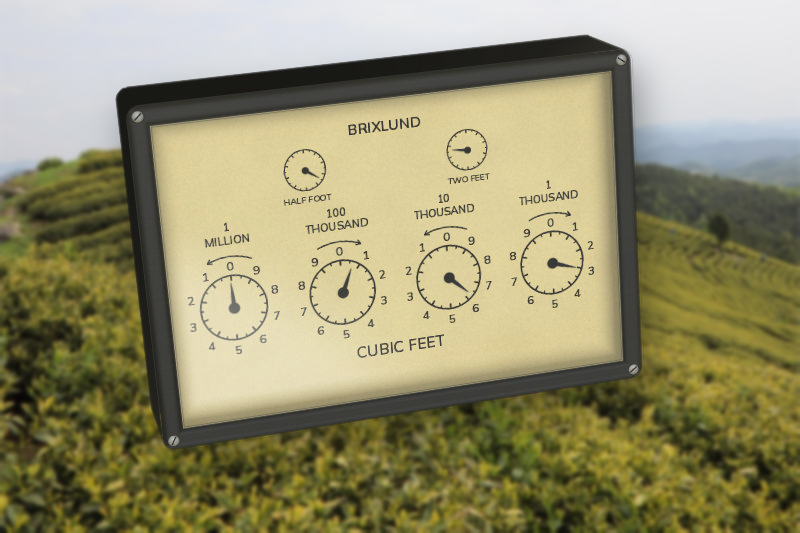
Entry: 6300 ft³
